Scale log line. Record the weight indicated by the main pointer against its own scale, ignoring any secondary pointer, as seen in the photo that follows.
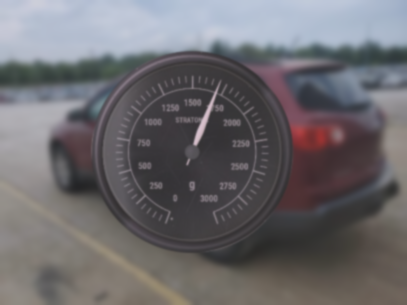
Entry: 1700 g
